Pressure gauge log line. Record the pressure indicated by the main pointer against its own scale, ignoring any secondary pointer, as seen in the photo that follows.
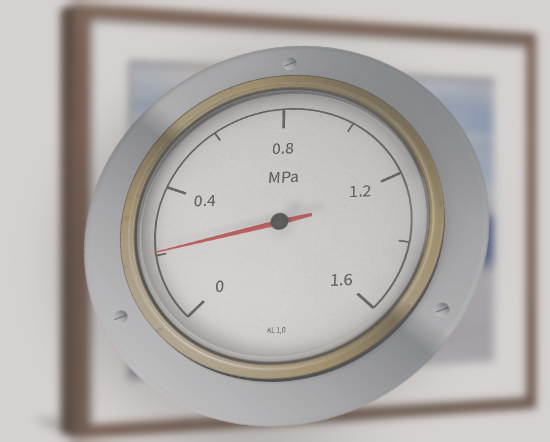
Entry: 0.2 MPa
